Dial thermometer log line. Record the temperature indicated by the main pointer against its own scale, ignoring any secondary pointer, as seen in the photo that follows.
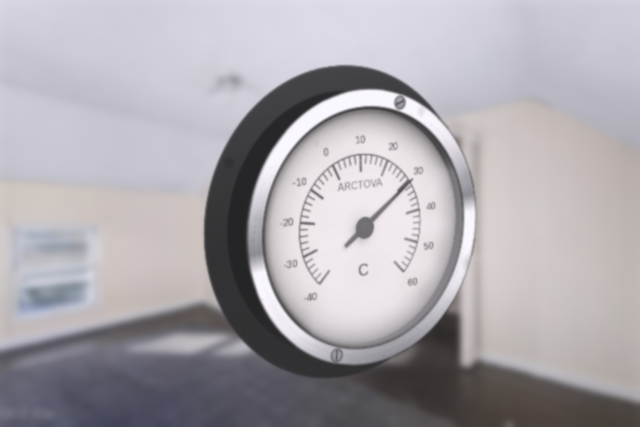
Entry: 30 °C
